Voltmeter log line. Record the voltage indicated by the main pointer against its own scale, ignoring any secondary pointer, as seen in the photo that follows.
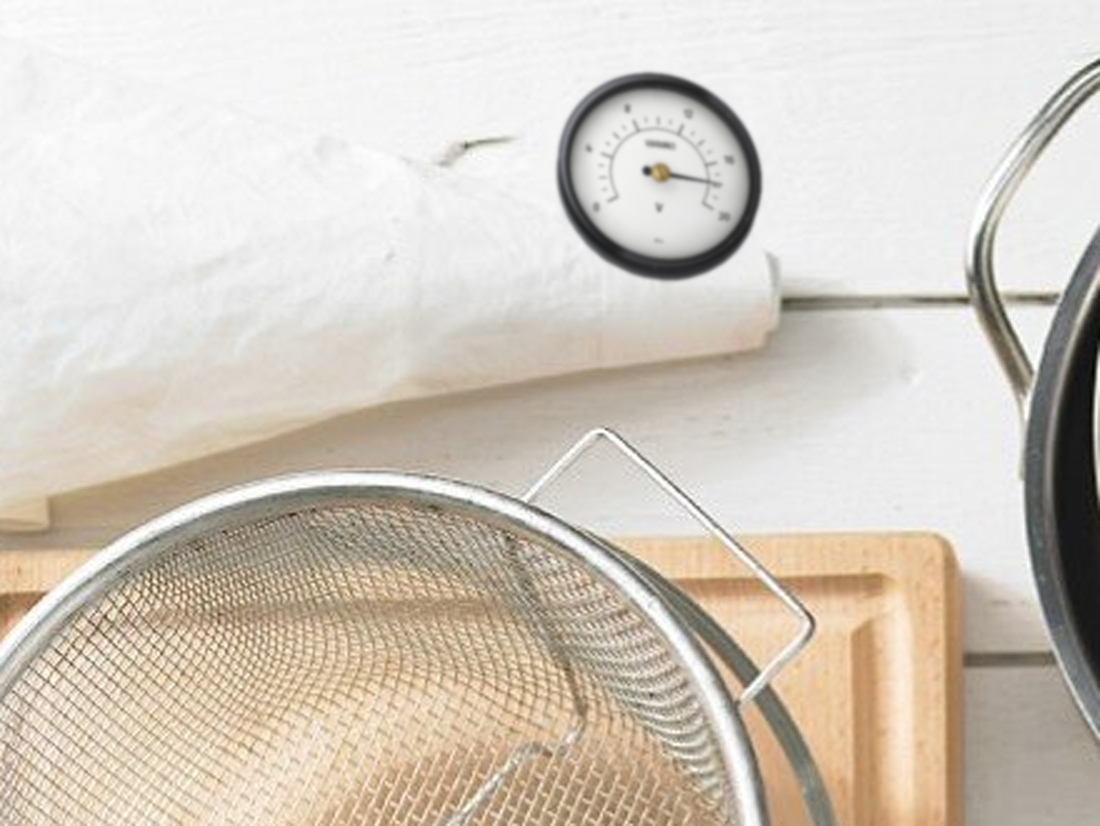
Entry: 18 V
